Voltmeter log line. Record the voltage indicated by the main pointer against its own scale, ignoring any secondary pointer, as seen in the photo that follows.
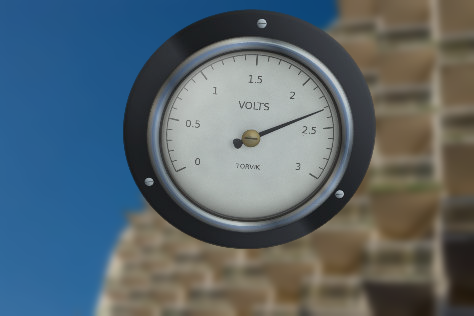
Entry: 2.3 V
